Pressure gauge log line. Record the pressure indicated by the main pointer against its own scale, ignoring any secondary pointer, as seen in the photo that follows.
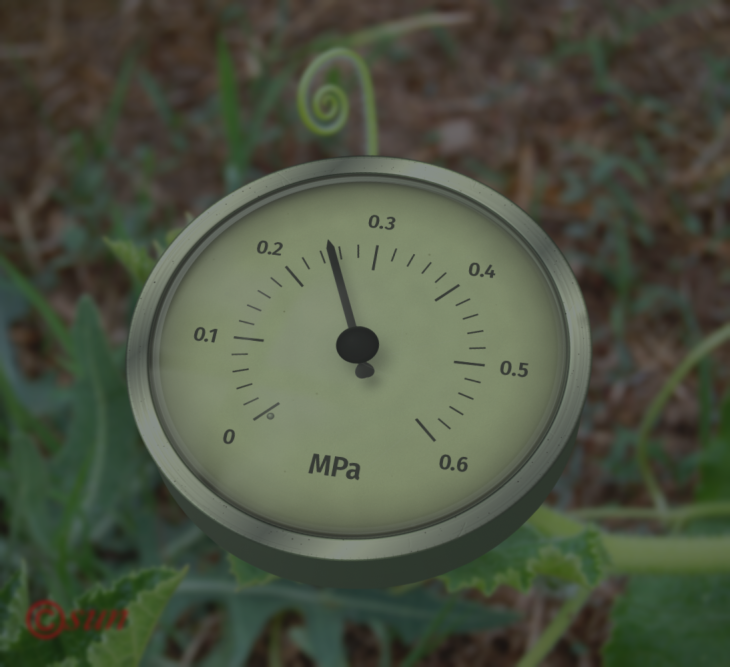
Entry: 0.25 MPa
